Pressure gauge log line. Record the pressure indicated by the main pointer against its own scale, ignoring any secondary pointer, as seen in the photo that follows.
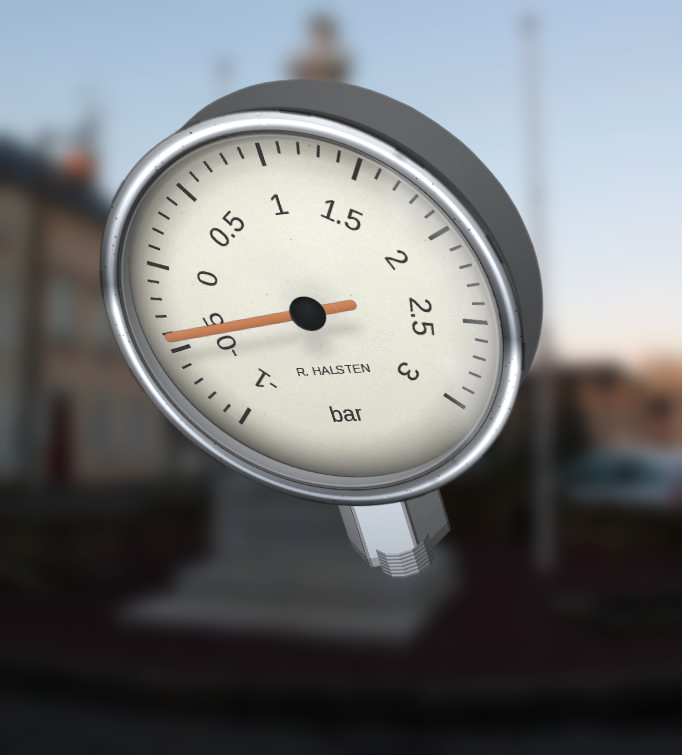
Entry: -0.4 bar
